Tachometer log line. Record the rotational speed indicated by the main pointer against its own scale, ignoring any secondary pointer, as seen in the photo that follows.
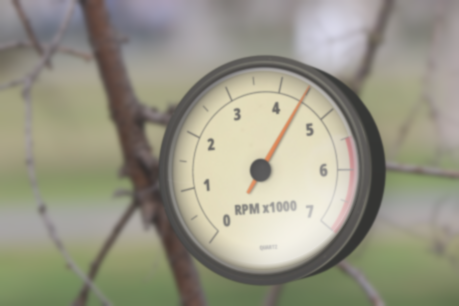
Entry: 4500 rpm
